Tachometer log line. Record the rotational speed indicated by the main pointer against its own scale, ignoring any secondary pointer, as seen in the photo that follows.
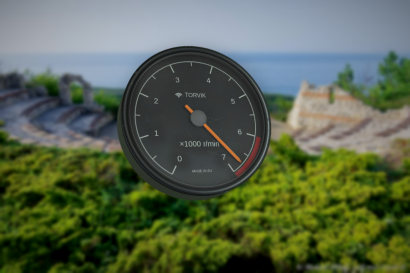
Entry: 6750 rpm
